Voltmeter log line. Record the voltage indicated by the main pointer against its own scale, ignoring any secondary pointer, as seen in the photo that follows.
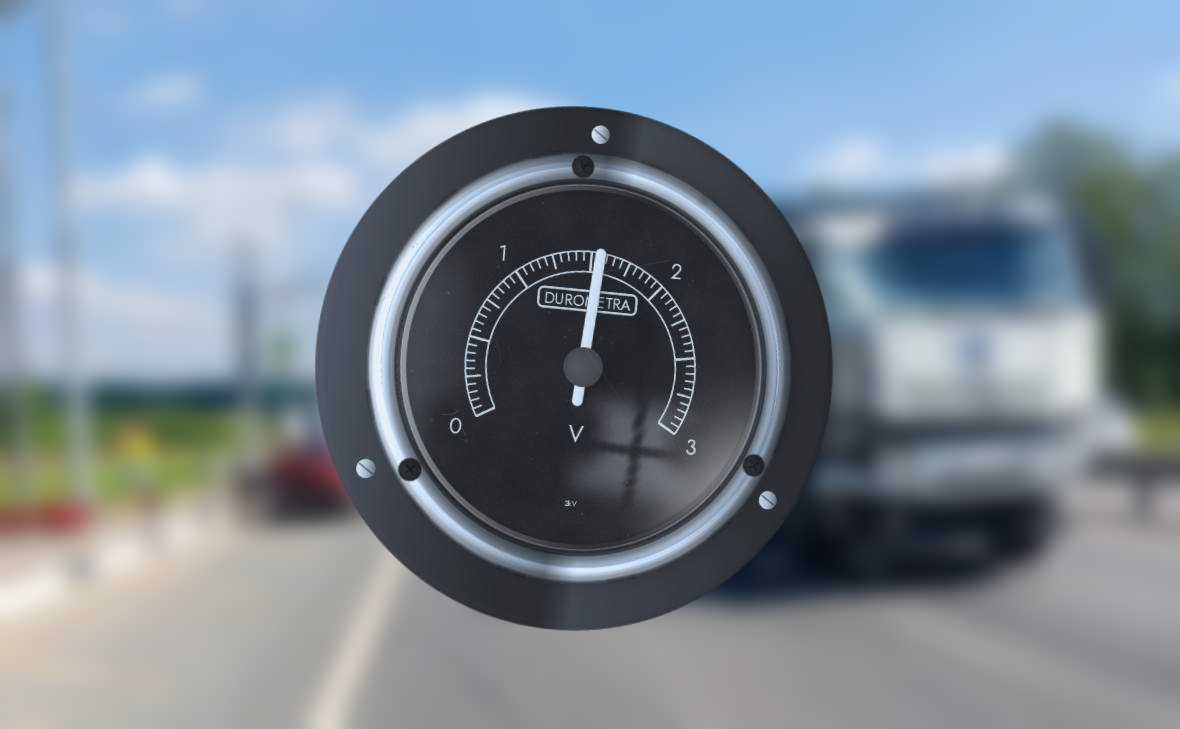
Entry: 1.55 V
